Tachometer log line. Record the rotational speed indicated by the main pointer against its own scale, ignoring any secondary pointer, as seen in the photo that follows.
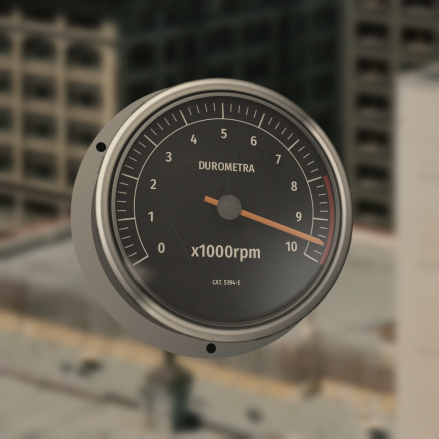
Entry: 9600 rpm
